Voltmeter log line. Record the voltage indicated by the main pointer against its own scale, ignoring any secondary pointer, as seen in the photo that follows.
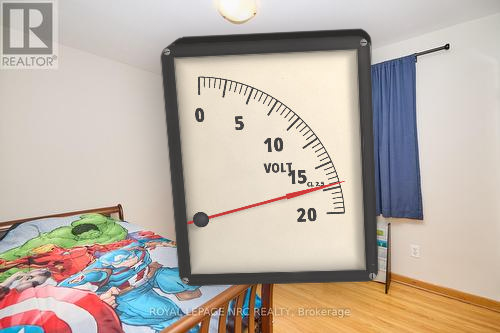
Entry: 17 V
